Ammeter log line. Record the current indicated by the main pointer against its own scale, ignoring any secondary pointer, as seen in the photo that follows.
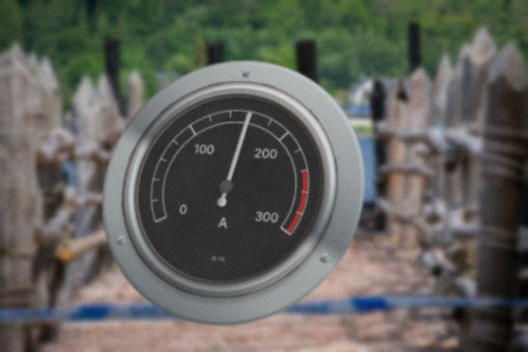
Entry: 160 A
